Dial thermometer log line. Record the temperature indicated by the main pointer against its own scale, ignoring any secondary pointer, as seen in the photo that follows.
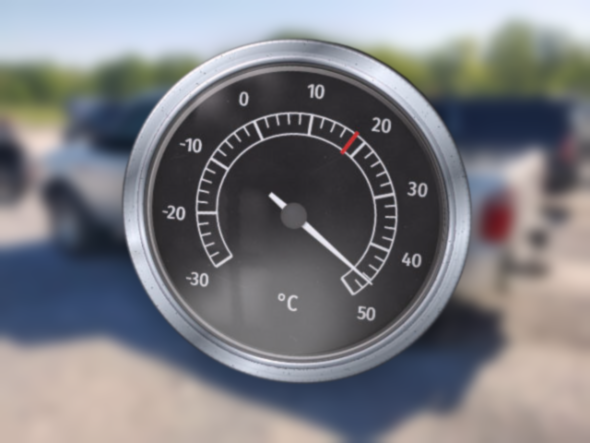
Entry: 46 °C
